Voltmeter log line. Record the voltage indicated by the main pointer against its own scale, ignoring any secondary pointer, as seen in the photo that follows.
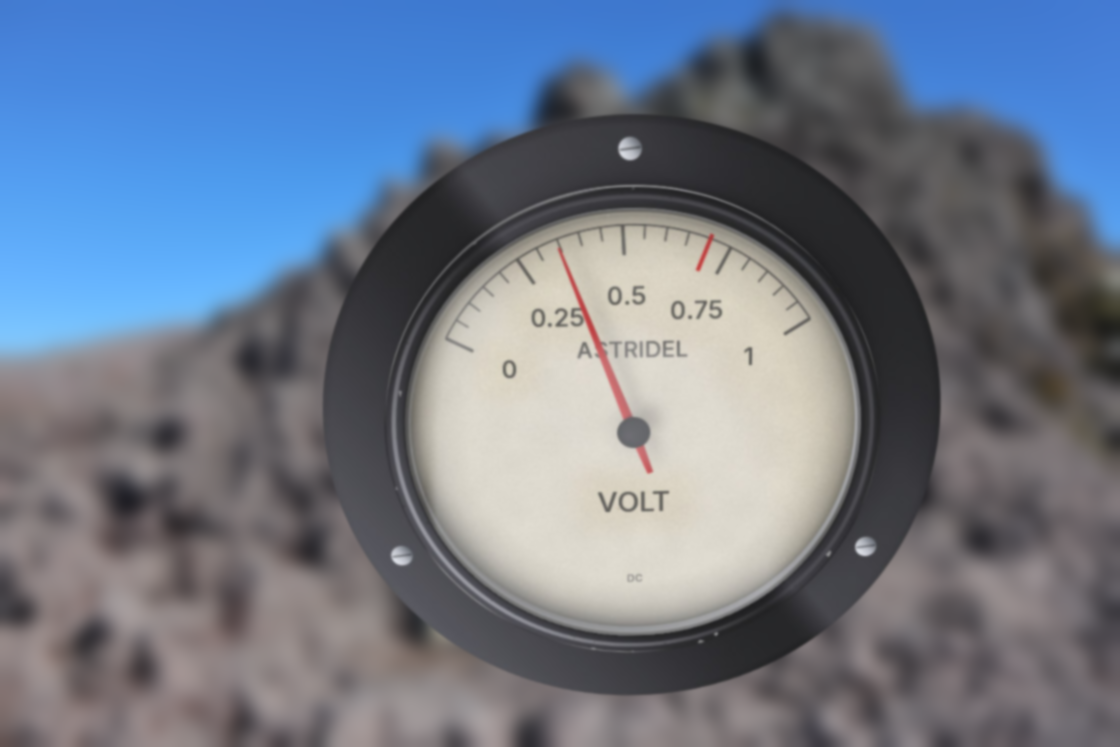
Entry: 0.35 V
